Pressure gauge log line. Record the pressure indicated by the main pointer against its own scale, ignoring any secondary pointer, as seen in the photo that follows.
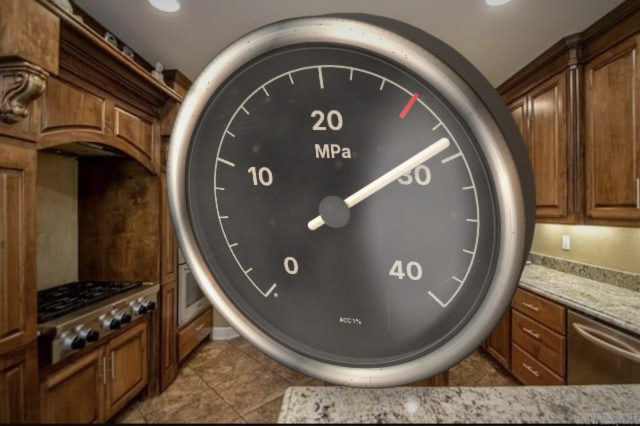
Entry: 29 MPa
